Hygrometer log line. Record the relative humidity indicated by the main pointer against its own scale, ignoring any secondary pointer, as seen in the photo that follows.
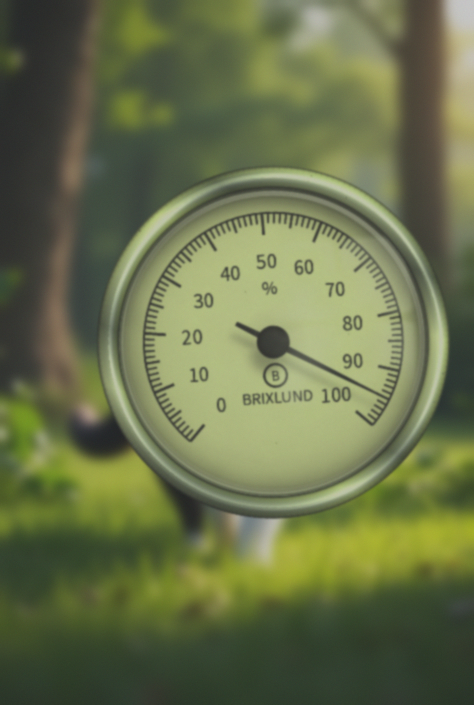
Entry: 95 %
